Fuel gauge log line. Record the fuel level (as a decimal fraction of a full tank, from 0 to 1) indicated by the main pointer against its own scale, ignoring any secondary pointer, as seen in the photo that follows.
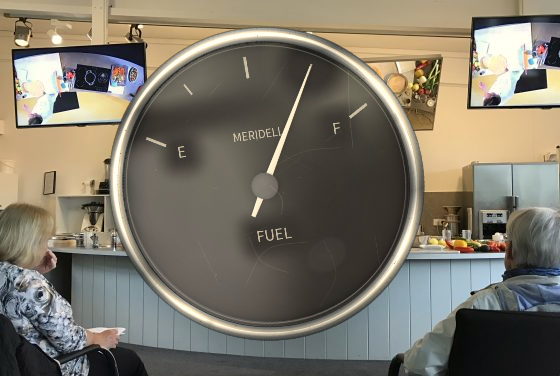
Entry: 0.75
